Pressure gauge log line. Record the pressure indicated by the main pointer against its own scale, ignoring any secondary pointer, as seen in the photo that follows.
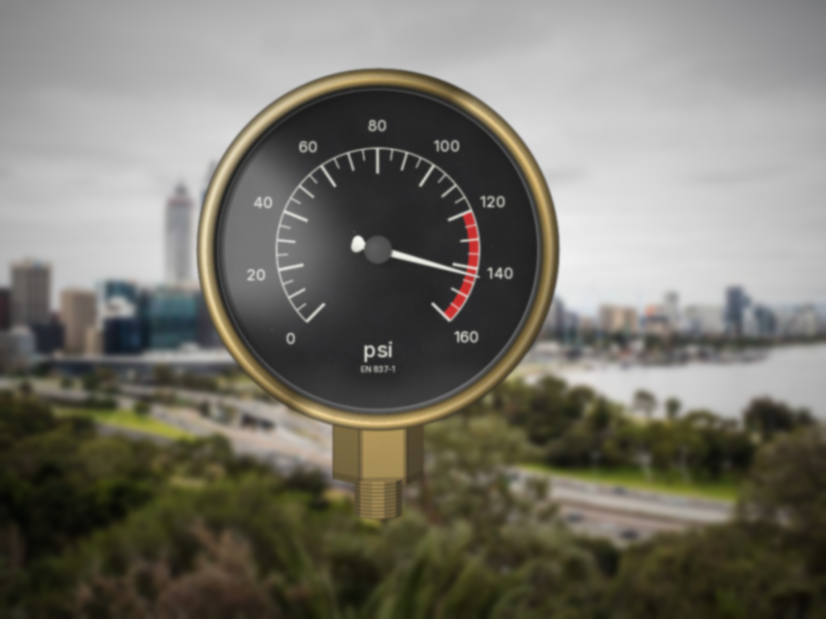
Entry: 142.5 psi
